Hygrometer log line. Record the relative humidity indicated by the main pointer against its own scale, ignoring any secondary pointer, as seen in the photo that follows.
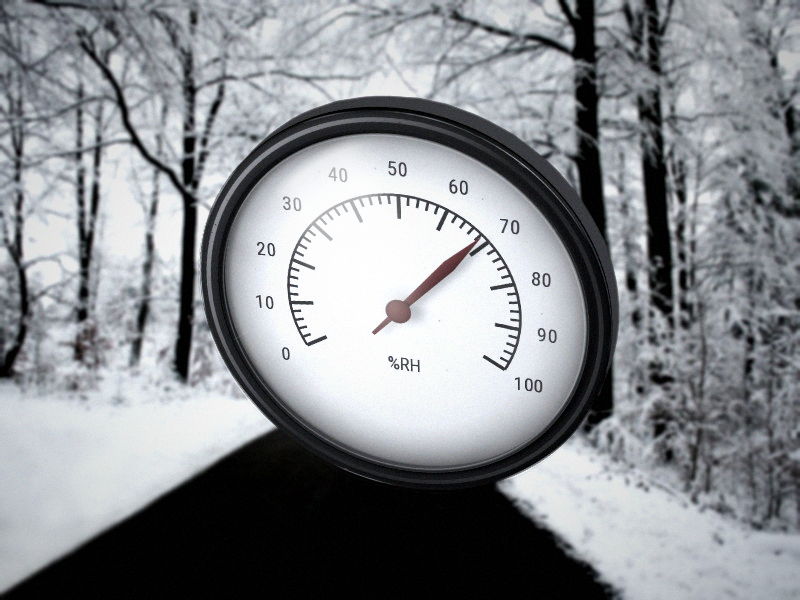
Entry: 68 %
